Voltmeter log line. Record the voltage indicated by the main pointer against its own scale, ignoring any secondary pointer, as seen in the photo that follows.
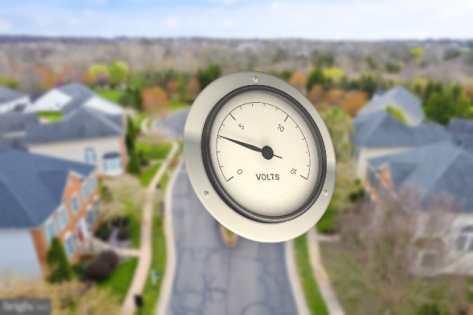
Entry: 3 V
